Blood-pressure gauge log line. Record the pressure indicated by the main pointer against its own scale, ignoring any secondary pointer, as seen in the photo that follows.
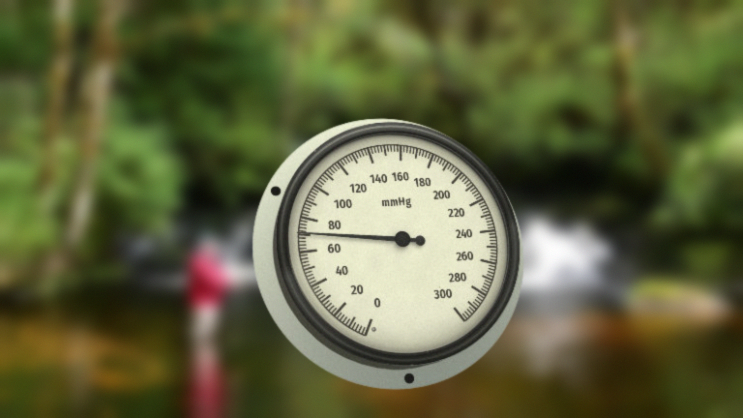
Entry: 70 mmHg
